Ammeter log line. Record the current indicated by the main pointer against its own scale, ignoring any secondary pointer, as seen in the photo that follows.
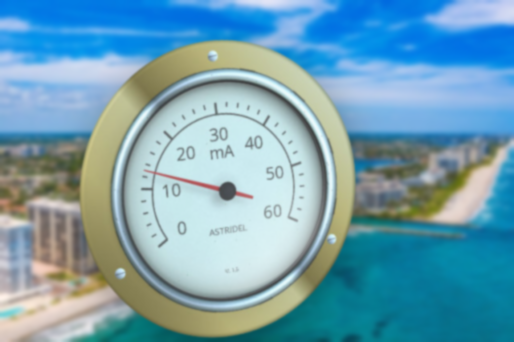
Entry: 13 mA
